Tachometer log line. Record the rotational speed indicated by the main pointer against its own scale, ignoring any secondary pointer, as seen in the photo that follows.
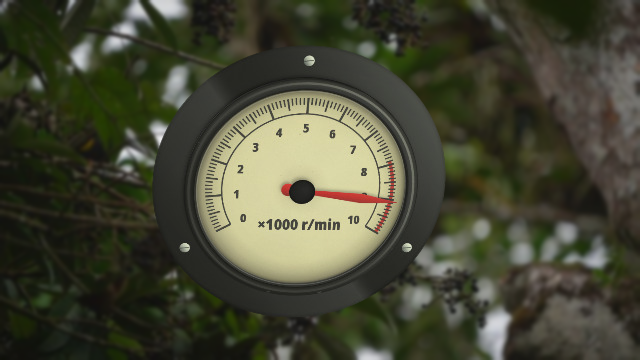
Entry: 9000 rpm
